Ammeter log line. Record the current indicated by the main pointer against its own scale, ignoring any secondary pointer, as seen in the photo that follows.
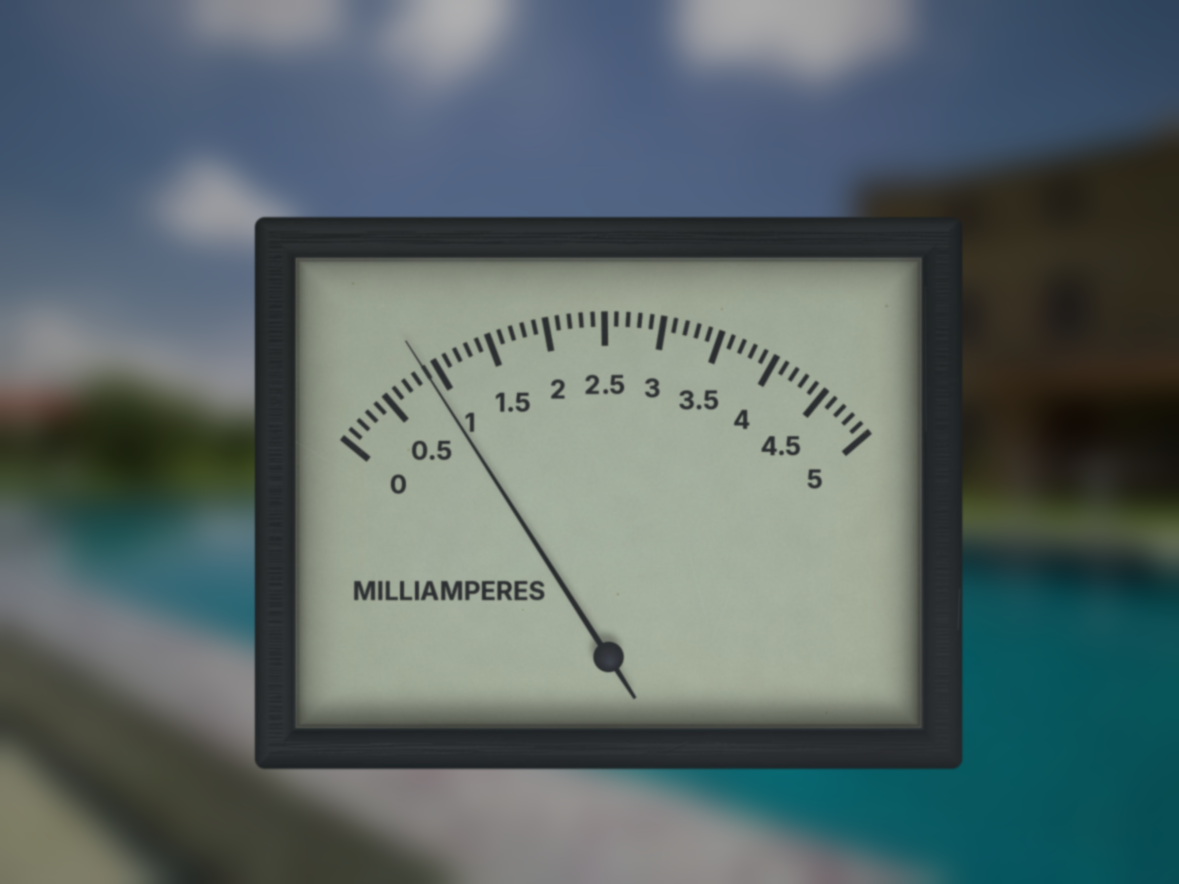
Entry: 0.9 mA
